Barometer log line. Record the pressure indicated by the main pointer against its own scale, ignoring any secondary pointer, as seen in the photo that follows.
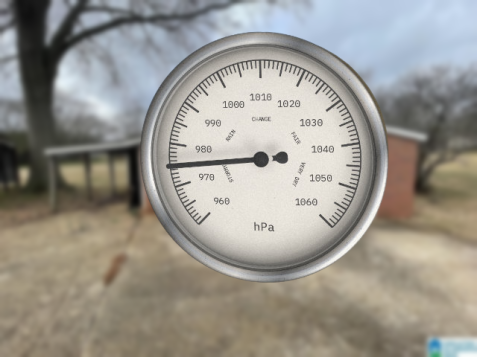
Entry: 975 hPa
